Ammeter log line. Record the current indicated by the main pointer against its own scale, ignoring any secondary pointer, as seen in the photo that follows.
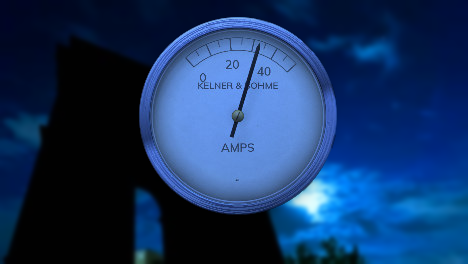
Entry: 32.5 A
